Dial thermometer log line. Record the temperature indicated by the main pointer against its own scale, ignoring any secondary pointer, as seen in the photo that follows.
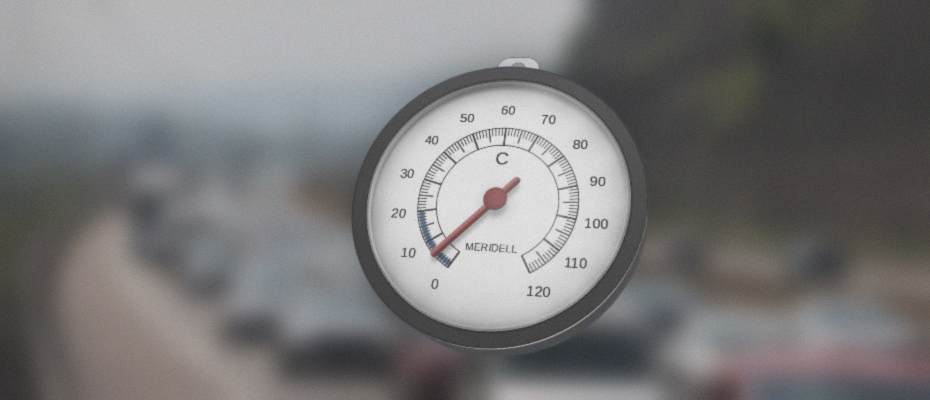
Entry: 5 °C
